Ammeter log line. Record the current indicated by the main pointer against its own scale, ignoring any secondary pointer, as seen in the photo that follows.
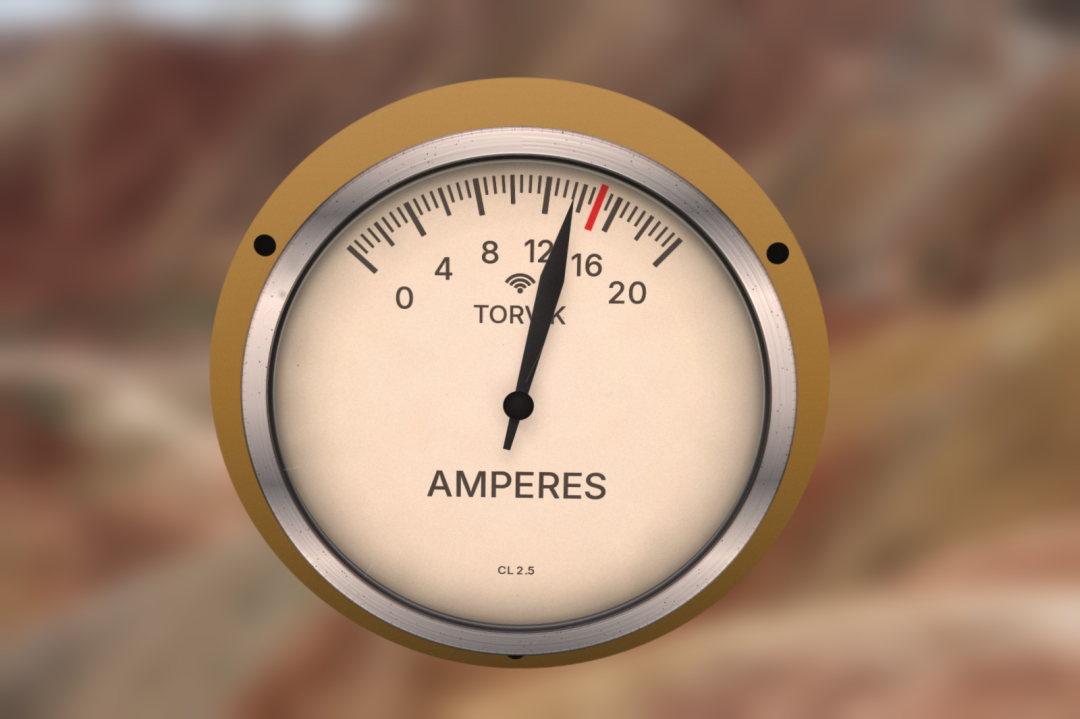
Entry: 13.5 A
